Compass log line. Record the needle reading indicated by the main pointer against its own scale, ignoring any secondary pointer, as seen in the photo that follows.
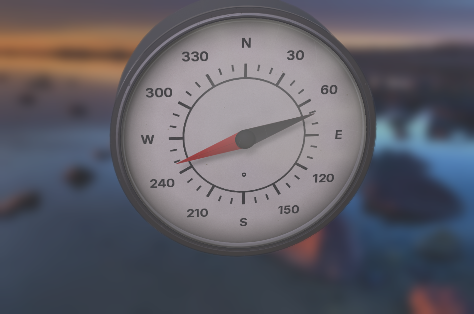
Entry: 250 °
